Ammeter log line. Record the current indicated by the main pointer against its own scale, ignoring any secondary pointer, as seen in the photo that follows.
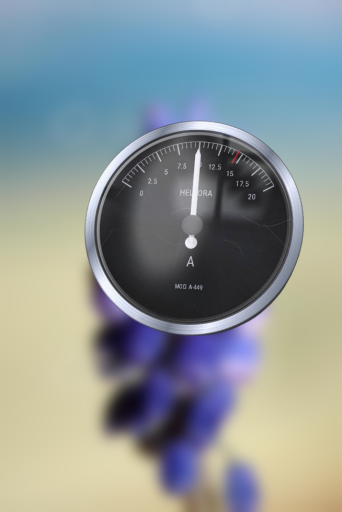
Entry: 10 A
